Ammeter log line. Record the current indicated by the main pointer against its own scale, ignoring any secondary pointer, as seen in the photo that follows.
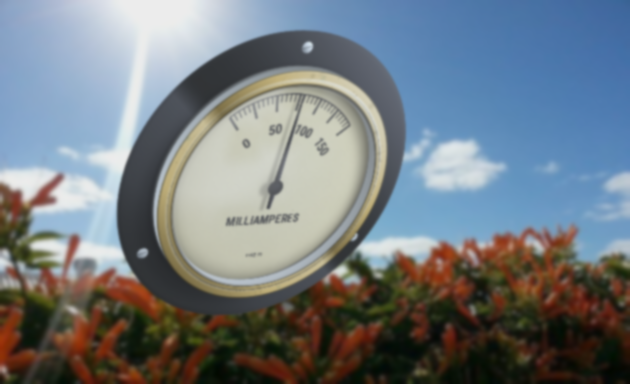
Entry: 75 mA
